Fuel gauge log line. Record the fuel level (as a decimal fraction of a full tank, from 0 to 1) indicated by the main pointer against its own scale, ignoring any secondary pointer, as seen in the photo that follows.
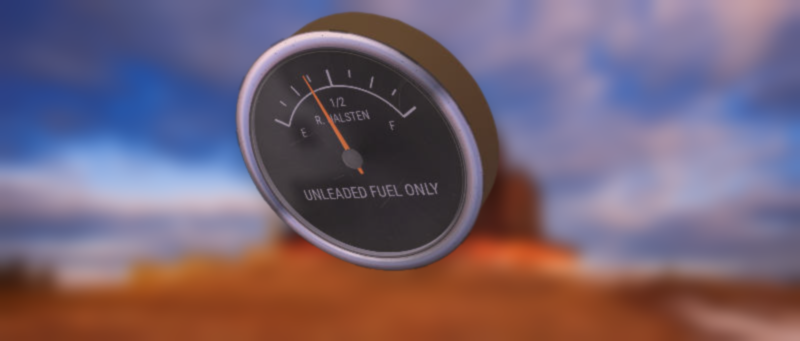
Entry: 0.375
